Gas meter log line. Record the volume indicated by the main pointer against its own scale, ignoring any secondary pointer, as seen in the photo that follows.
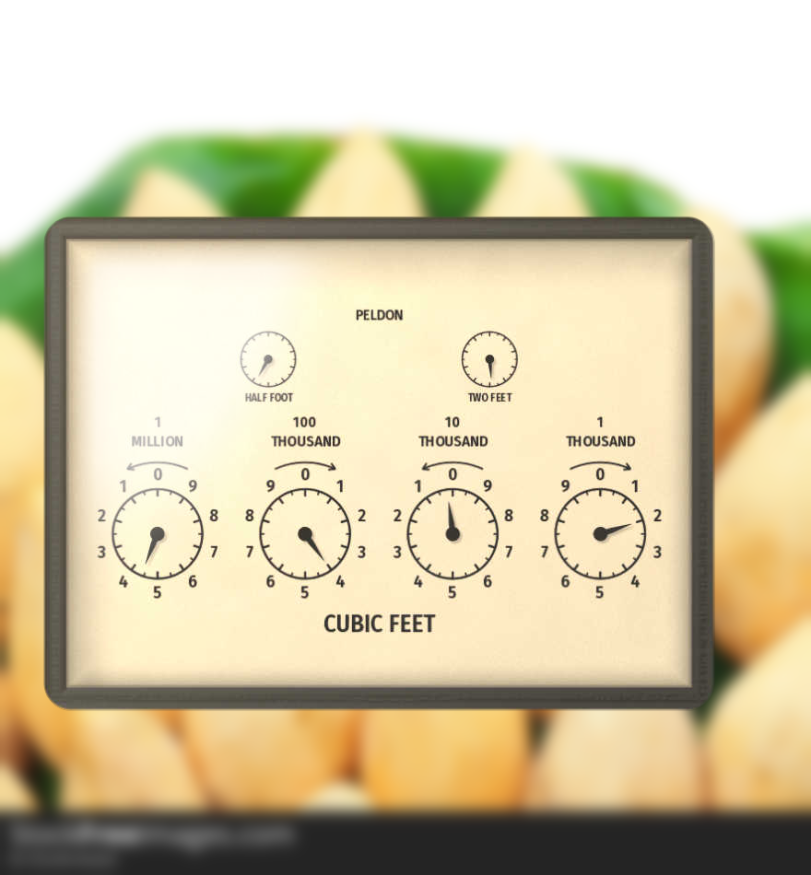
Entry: 440200 ft³
